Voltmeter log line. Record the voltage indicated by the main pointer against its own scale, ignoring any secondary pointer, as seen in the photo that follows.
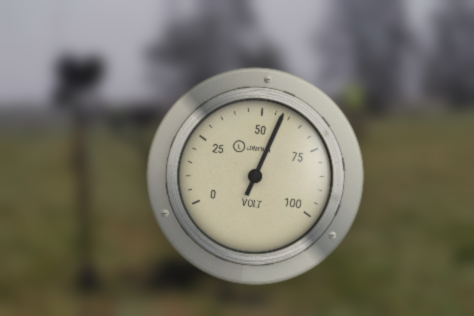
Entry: 57.5 V
